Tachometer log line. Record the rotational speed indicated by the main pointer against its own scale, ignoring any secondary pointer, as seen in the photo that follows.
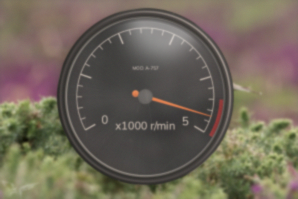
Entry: 4700 rpm
